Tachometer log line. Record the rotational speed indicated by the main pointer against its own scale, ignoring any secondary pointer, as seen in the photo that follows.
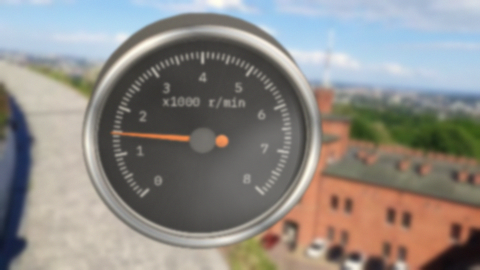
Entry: 1500 rpm
